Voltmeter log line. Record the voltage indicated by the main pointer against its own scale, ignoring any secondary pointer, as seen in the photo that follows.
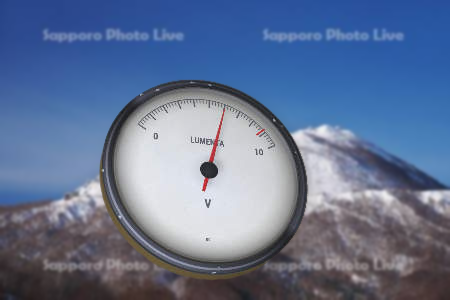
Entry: 6 V
